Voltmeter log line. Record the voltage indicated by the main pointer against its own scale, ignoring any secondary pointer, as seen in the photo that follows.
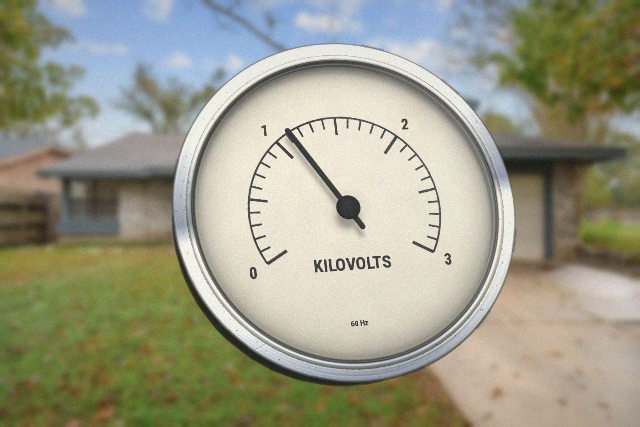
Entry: 1.1 kV
